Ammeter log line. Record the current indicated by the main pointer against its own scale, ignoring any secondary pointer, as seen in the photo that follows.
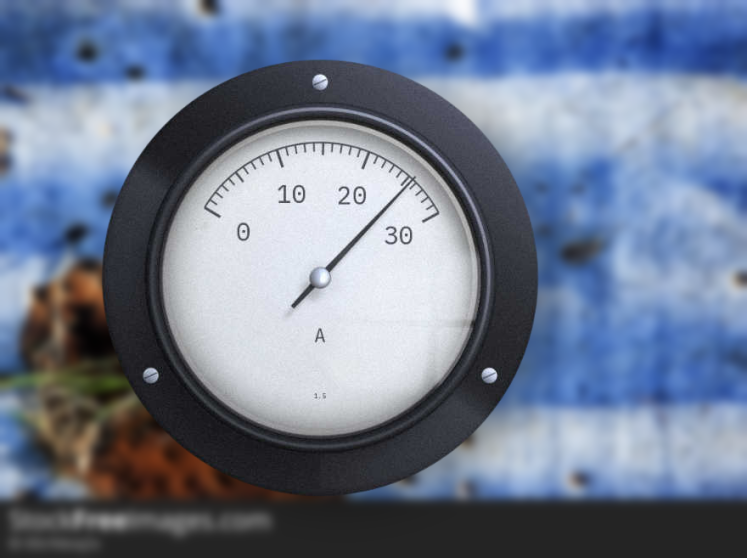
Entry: 25.5 A
